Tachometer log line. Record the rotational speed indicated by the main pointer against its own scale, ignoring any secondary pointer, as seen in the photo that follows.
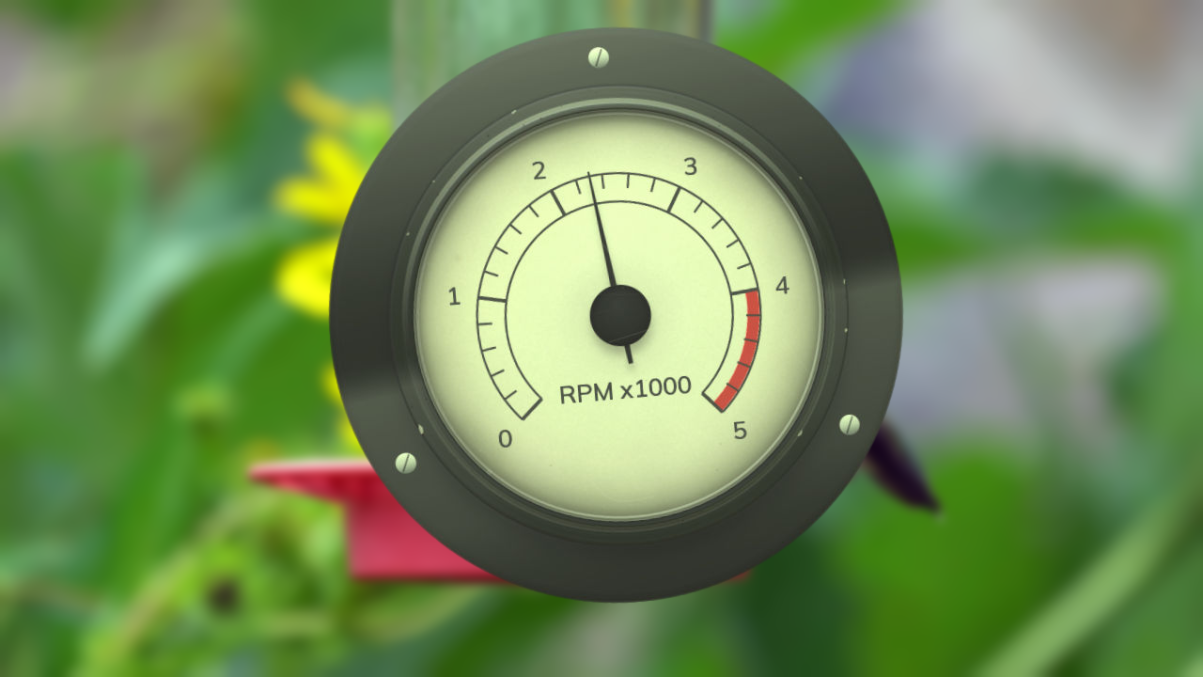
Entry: 2300 rpm
